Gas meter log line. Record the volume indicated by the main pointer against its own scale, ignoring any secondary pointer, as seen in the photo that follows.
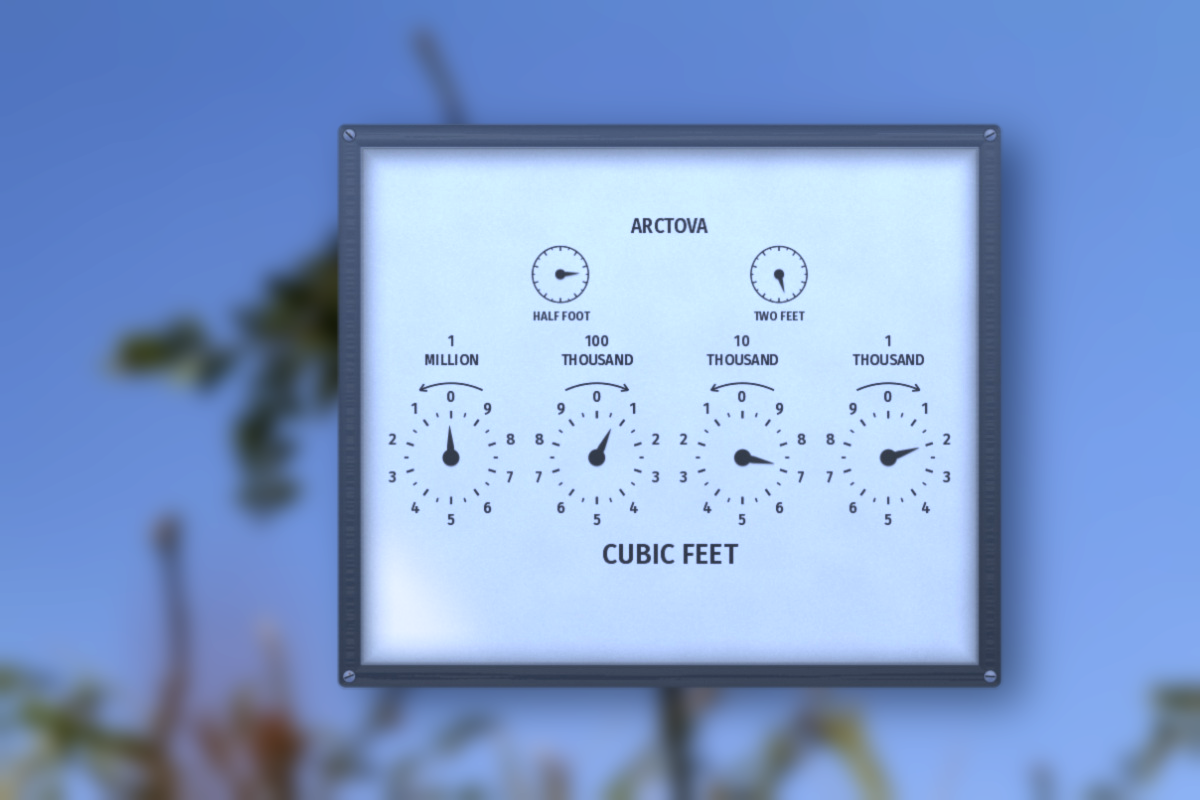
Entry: 7200 ft³
